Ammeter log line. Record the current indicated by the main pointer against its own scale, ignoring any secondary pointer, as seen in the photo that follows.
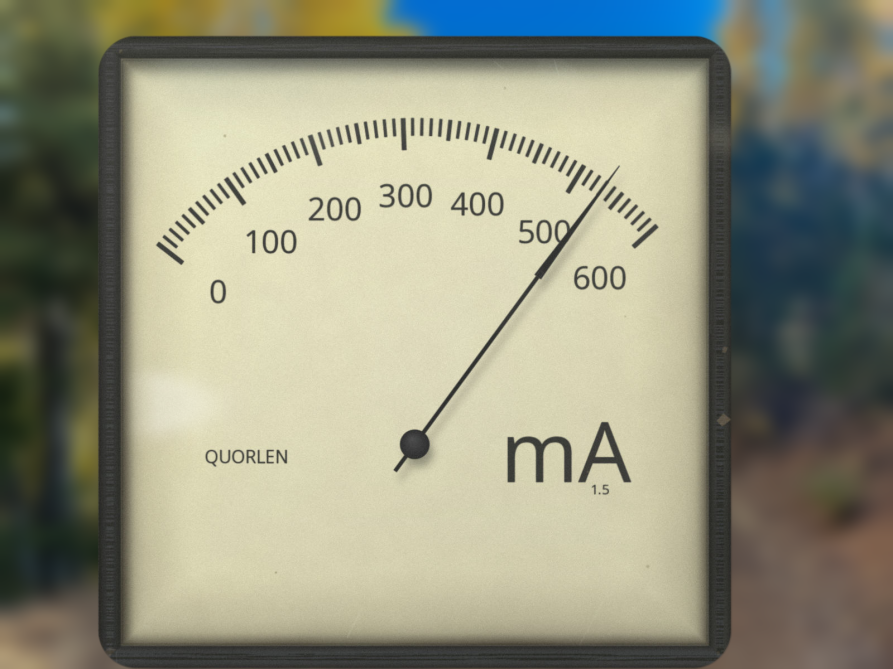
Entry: 530 mA
